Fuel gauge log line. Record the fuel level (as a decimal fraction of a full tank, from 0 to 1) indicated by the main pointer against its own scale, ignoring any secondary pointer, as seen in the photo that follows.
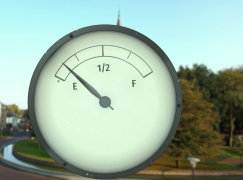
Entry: 0.125
